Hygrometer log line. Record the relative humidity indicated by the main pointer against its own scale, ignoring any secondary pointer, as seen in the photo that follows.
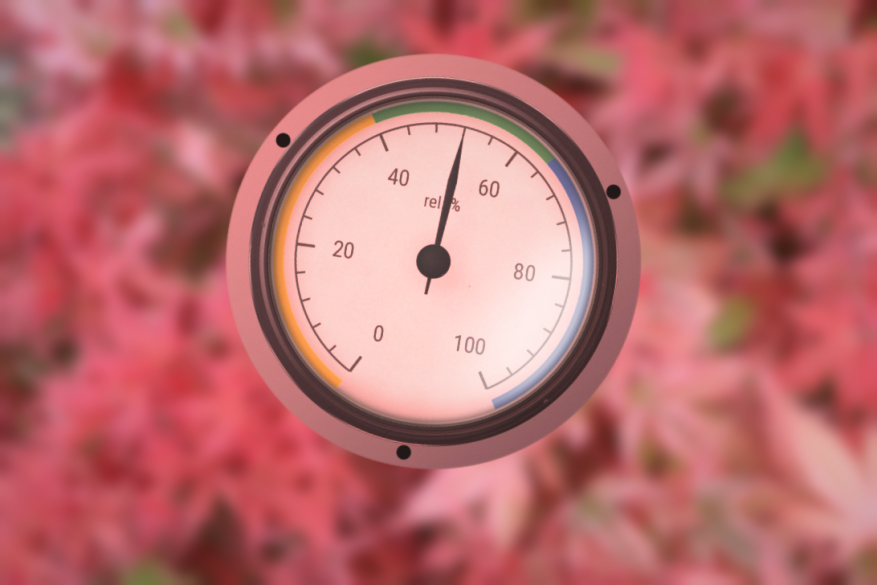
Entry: 52 %
